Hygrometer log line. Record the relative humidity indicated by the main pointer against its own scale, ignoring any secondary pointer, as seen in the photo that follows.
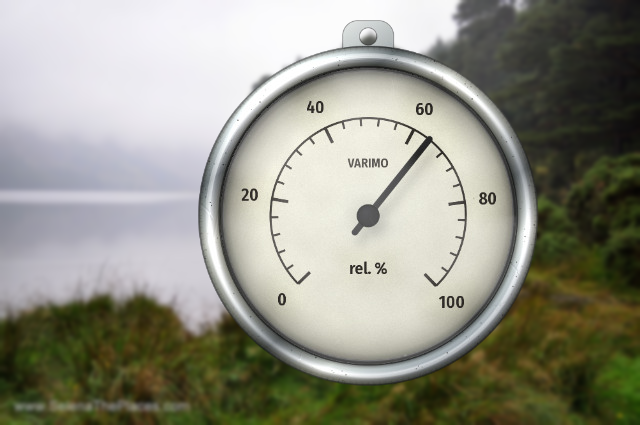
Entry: 64 %
